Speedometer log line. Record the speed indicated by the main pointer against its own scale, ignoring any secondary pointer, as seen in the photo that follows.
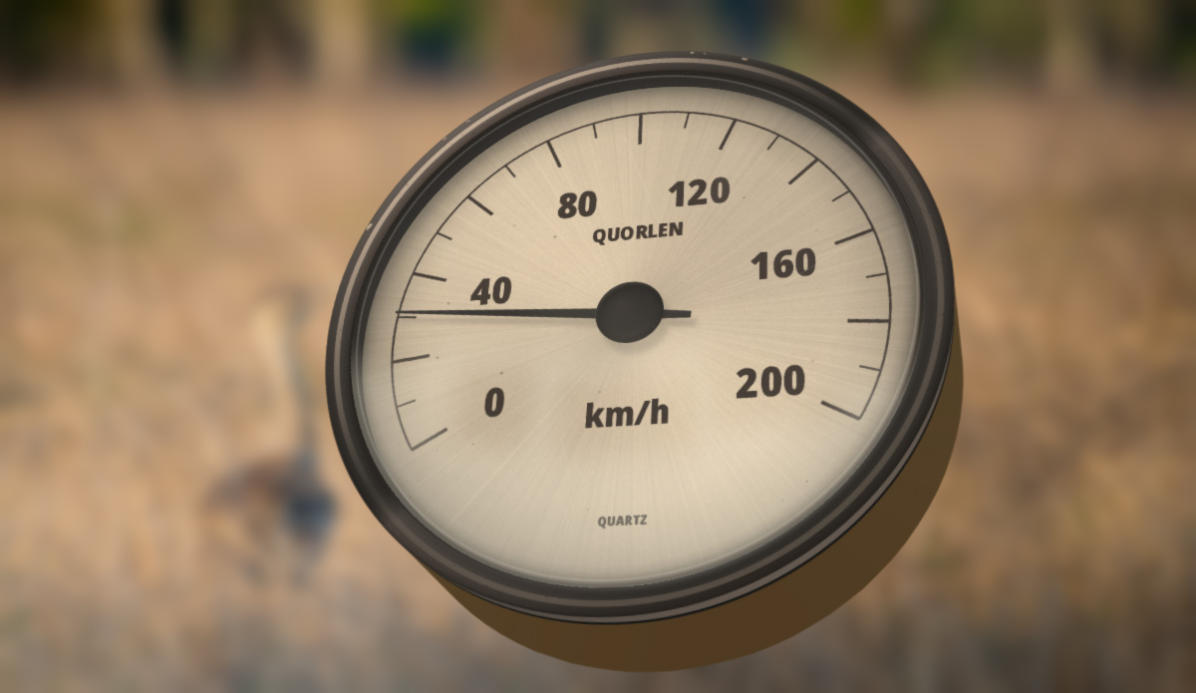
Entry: 30 km/h
